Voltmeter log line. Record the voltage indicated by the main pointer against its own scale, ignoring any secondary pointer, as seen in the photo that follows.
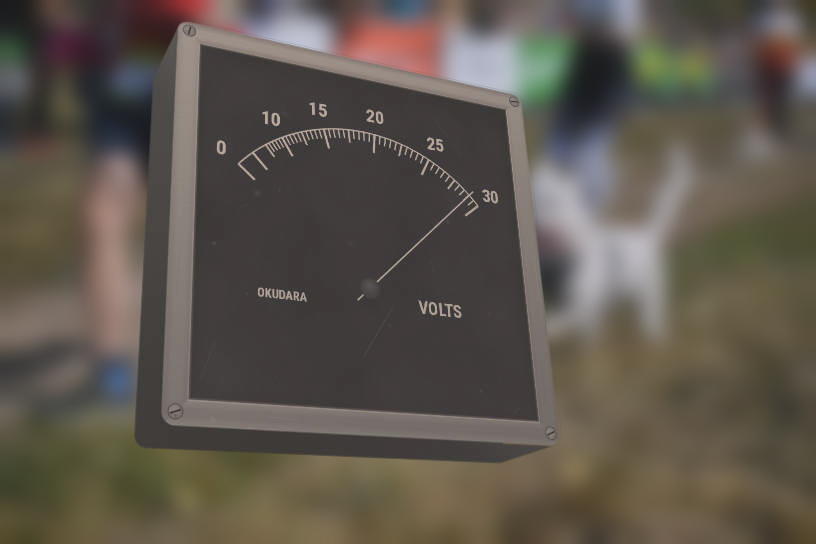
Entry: 29 V
